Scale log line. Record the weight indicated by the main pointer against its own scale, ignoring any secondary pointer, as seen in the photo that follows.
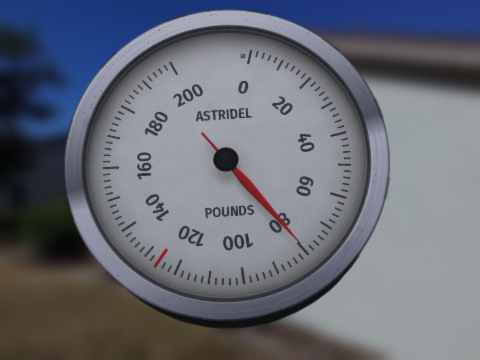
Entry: 80 lb
